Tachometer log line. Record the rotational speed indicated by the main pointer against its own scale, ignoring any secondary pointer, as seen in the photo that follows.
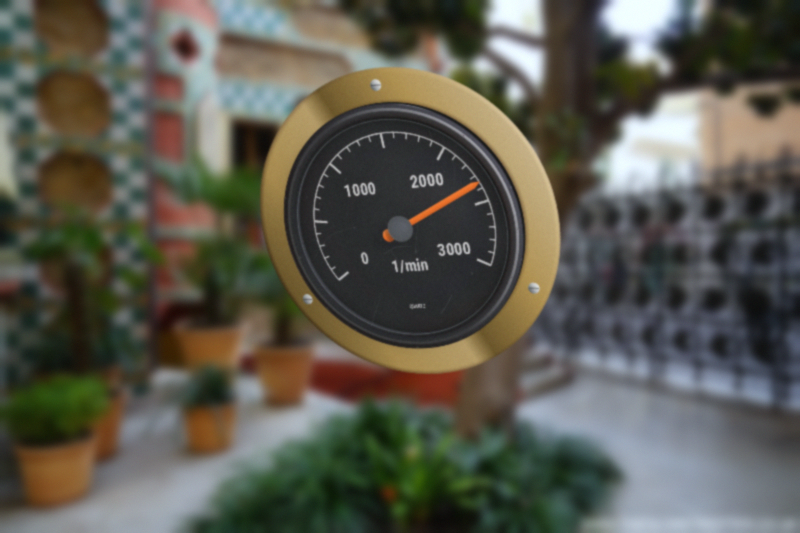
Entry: 2350 rpm
